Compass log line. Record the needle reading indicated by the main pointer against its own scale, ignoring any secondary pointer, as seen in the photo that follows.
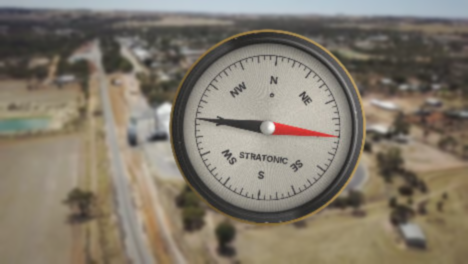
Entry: 90 °
